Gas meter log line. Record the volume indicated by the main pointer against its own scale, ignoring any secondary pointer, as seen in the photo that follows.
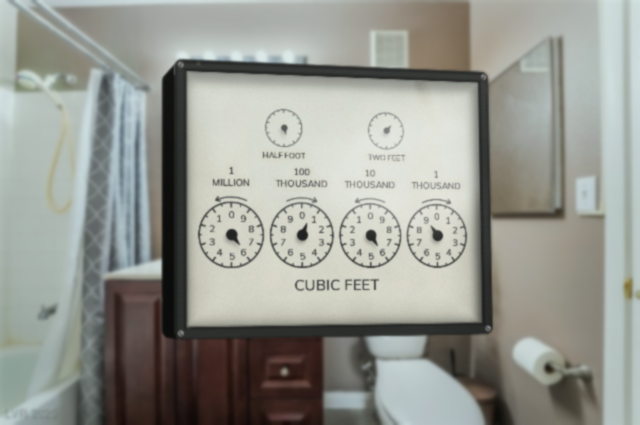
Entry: 605900 ft³
